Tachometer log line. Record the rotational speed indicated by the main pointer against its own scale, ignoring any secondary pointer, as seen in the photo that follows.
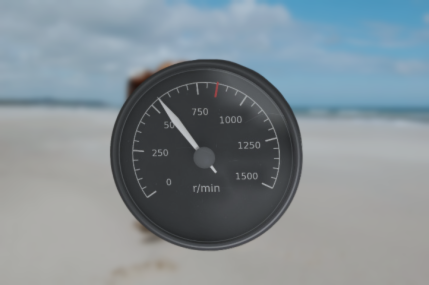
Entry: 550 rpm
